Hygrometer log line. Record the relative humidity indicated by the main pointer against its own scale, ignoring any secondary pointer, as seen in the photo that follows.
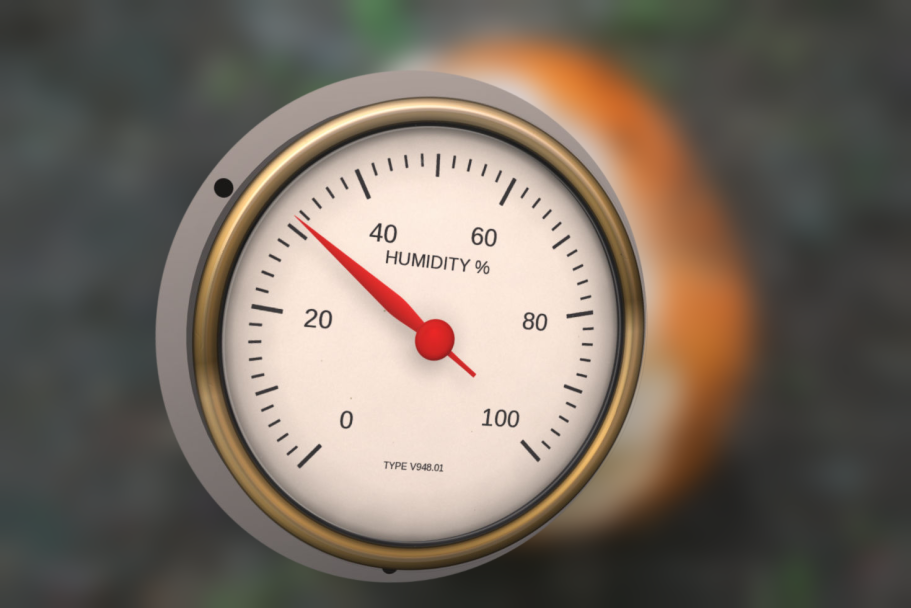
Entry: 31 %
